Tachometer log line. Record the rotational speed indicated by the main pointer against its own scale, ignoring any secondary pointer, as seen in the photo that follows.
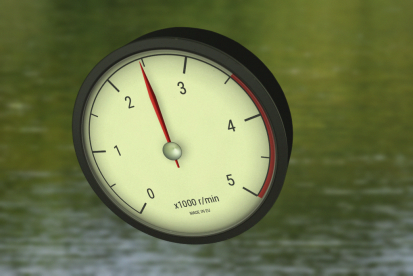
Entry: 2500 rpm
